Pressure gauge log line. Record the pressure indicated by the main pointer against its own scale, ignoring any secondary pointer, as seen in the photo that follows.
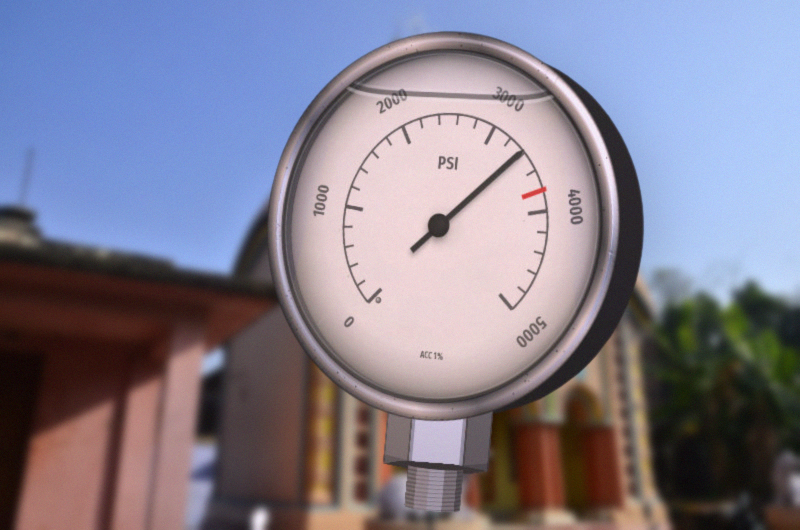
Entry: 3400 psi
